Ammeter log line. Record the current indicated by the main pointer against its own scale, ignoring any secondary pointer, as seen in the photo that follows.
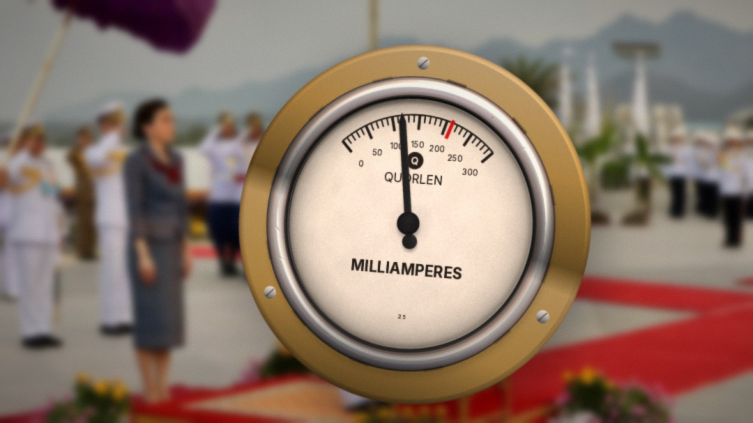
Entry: 120 mA
